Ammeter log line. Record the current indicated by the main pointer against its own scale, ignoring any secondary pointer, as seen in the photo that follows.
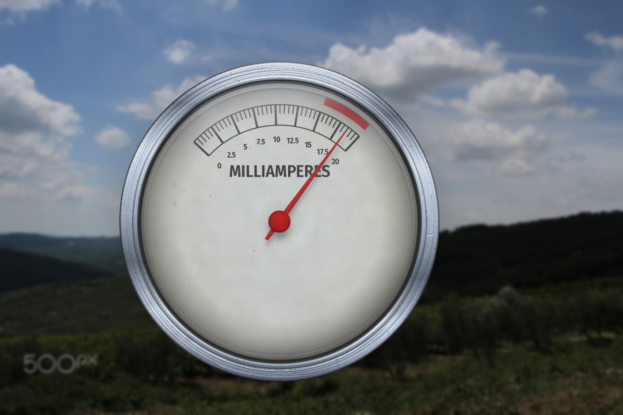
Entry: 18.5 mA
